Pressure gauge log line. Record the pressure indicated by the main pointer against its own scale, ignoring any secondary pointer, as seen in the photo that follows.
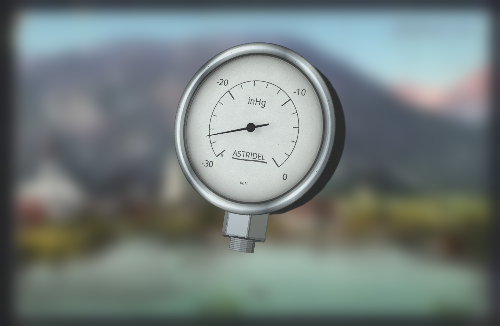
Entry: -27 inHg
